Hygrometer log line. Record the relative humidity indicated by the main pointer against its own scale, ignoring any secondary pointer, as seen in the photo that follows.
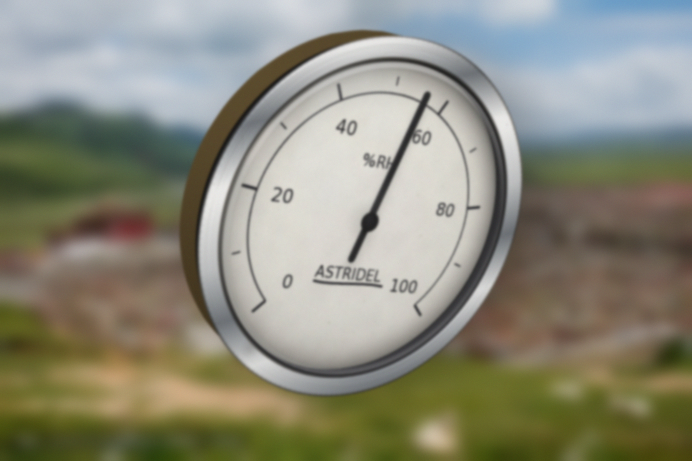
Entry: 55 %
